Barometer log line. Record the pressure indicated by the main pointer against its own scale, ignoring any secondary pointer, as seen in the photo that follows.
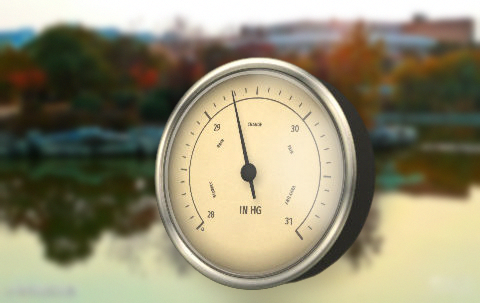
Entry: 29.3 inHg
